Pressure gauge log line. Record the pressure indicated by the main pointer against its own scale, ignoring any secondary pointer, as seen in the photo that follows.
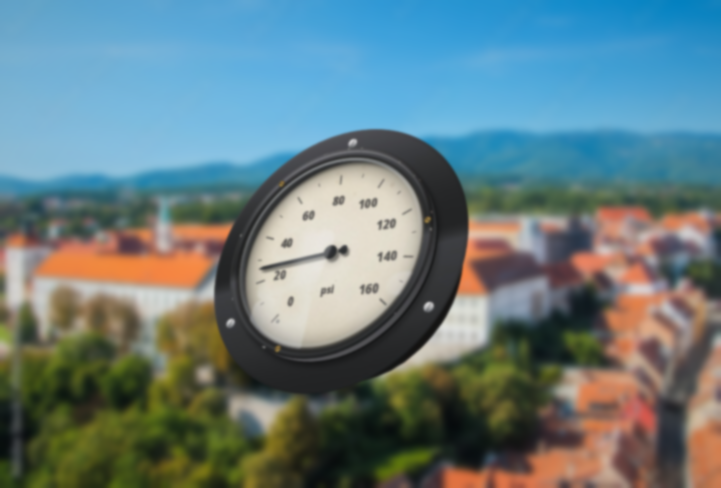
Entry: 25 psi
